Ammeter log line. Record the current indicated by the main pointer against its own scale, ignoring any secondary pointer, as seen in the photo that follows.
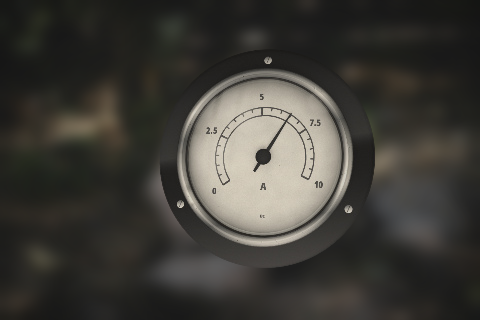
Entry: 6.5 A
